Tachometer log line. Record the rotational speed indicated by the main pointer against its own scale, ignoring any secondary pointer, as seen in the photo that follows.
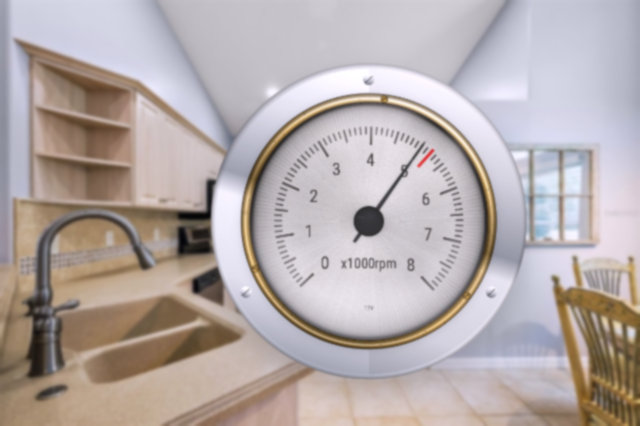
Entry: 5000 rpm
